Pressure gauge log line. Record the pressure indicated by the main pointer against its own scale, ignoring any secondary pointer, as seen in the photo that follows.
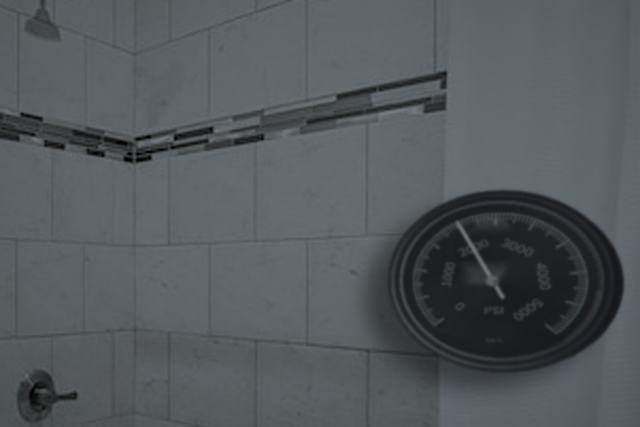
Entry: 2000 psi
